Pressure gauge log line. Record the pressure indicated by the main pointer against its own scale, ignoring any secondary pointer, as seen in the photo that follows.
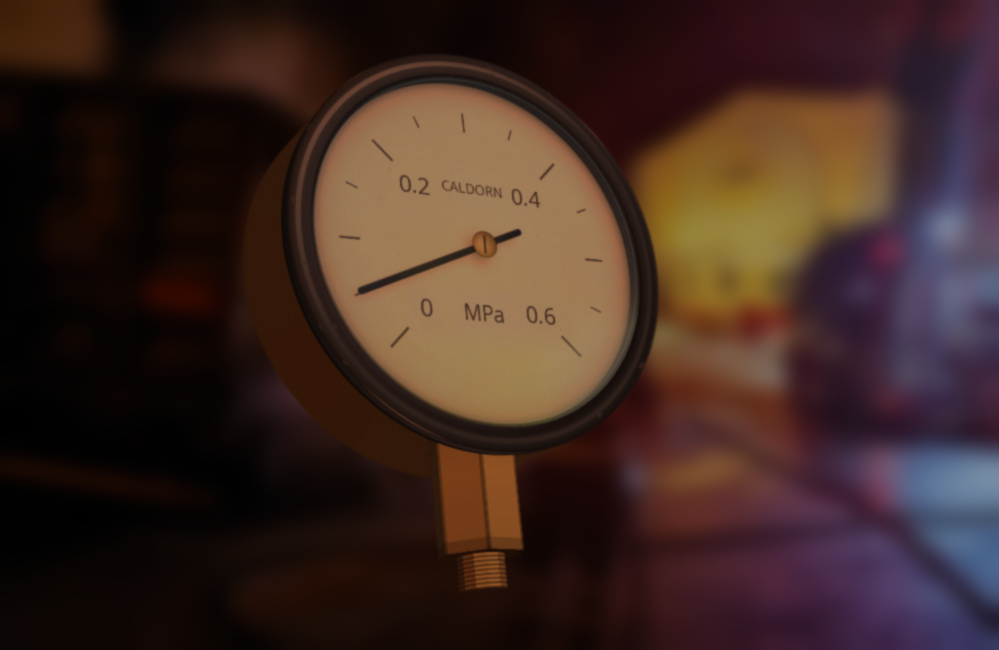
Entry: 0.05 MPa
